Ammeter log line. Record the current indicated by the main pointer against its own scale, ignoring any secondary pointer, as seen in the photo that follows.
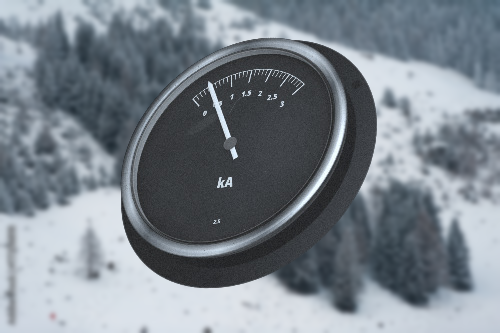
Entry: 0.5 kA
